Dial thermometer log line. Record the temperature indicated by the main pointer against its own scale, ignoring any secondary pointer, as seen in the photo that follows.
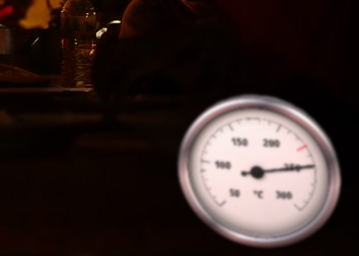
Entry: 250 °C
